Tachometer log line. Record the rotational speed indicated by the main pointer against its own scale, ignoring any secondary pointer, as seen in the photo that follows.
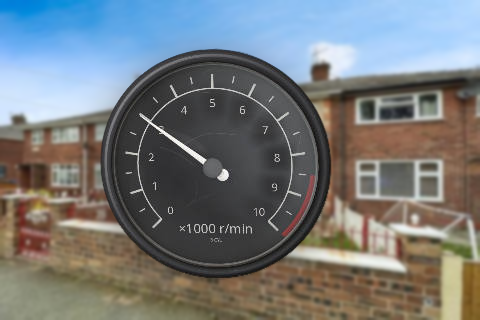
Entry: 3000 rpm
